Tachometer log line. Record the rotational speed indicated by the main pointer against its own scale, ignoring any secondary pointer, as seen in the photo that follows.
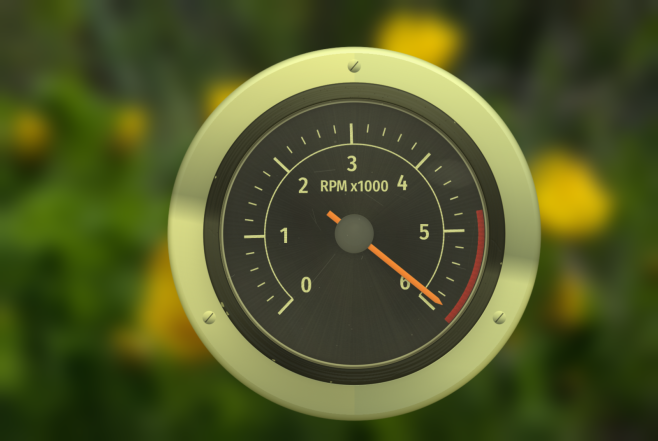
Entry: 5900 rpm
